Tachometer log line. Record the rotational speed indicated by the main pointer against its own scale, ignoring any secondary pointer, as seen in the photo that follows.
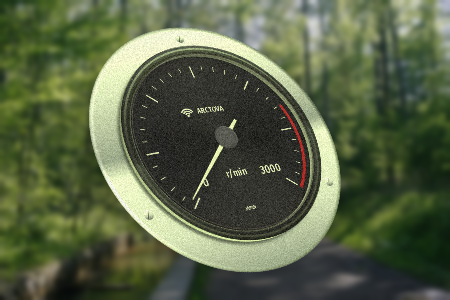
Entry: 50 rpm
